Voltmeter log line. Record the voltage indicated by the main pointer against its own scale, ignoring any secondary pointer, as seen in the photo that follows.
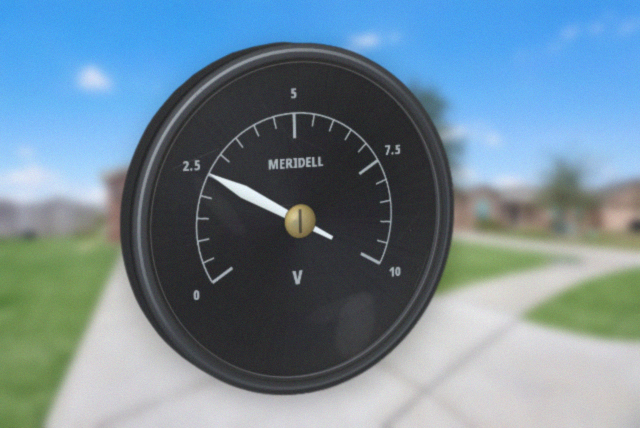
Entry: 2.5 V
